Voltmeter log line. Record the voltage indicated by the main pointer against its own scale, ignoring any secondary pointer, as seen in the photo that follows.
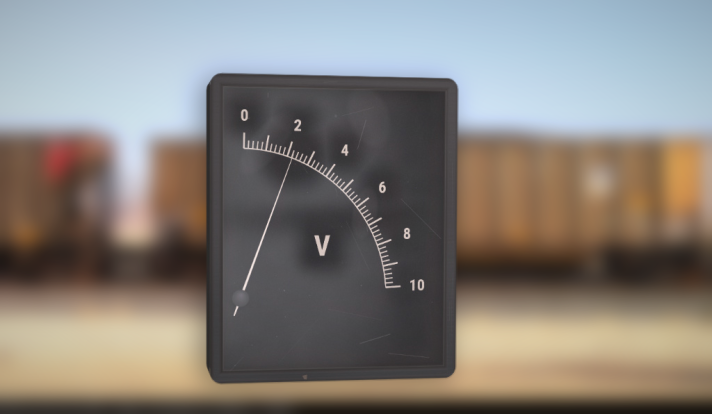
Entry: 2.2 V
